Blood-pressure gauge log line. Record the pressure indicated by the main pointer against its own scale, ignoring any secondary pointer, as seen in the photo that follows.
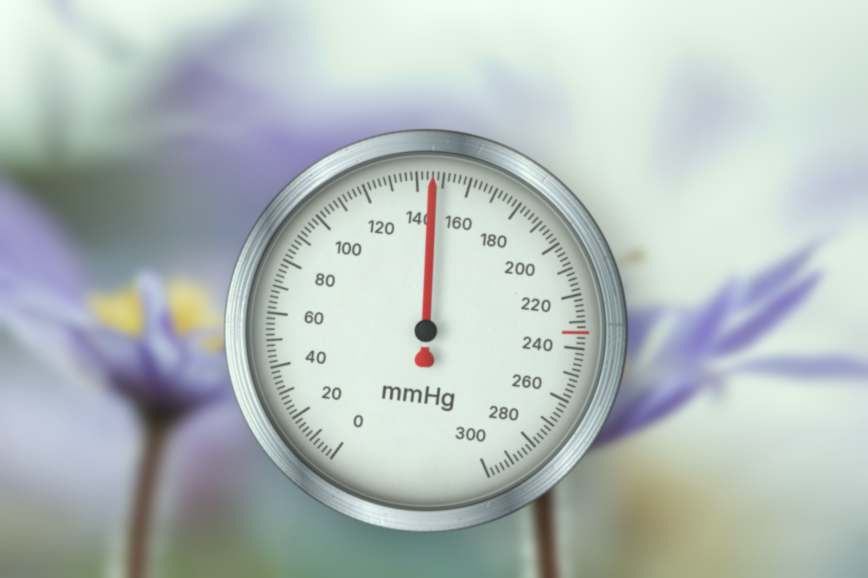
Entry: 146 mmHg
